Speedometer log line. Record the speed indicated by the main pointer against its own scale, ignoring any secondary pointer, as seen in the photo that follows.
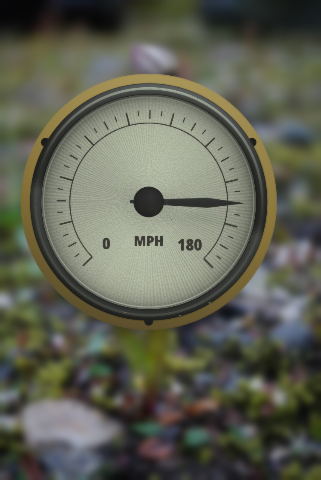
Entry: 150 mph
